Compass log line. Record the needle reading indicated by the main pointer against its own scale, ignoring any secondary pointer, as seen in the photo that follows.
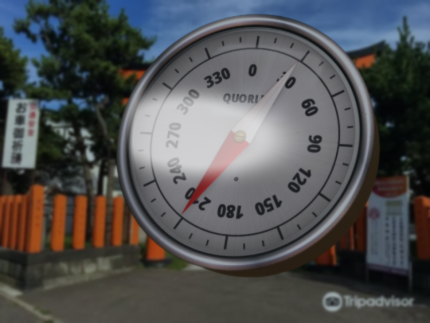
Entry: 210 °
